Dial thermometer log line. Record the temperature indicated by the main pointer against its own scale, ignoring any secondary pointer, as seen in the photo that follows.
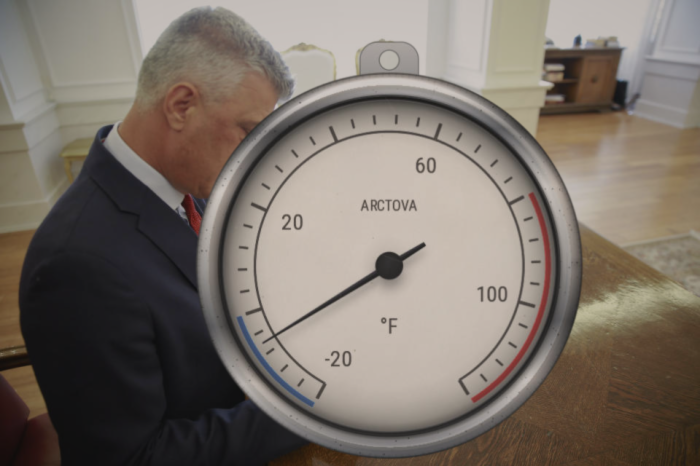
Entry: -6 °F
